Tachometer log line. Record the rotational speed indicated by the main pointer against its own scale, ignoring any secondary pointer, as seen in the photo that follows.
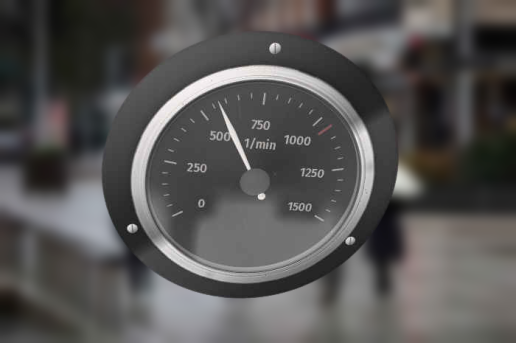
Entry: 575 rpm
